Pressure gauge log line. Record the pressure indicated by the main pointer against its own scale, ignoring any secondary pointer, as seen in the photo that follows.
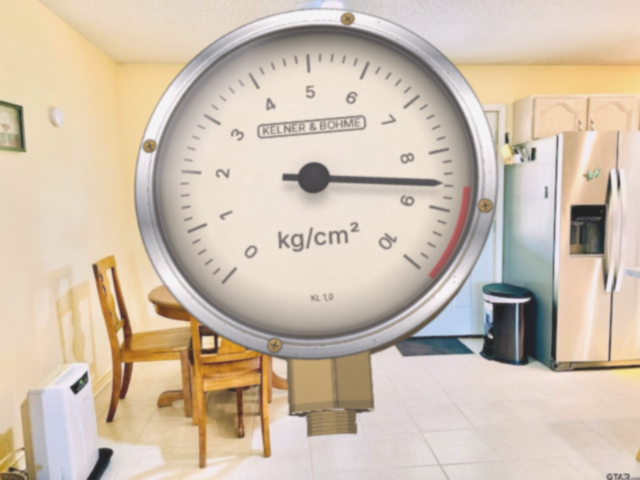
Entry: 8.6 kg/cm²
